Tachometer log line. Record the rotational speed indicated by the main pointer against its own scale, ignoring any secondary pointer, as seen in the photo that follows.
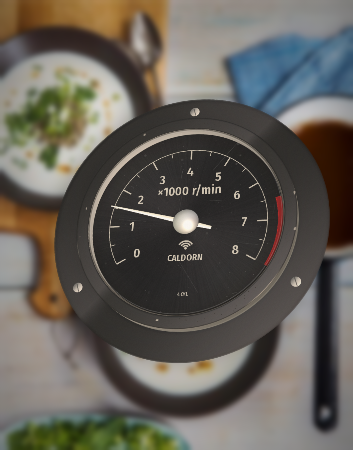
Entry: 1500 rpm
